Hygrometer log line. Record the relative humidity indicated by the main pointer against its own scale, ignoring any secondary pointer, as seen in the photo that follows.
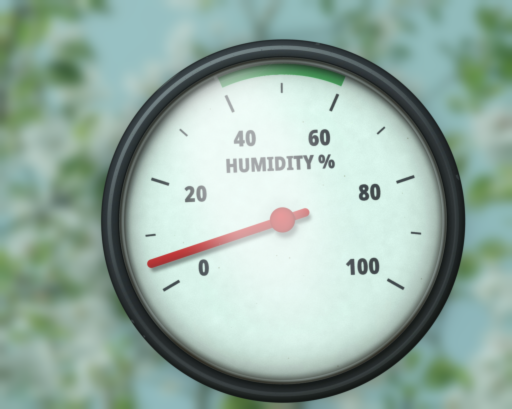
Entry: 5 %
